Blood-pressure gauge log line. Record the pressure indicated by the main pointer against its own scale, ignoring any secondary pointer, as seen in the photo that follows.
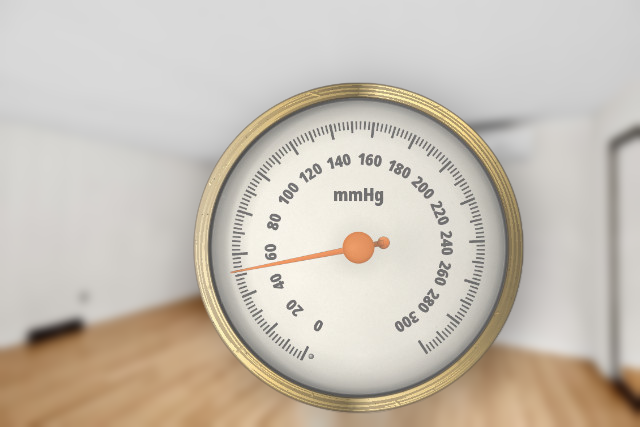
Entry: 52 mmHg
